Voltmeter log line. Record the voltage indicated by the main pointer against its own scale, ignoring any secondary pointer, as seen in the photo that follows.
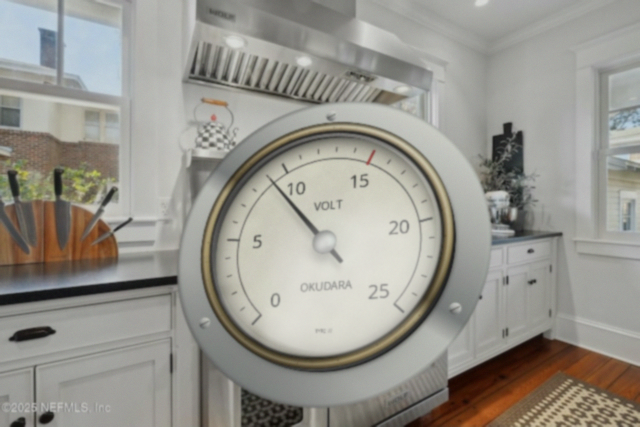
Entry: 9 V
